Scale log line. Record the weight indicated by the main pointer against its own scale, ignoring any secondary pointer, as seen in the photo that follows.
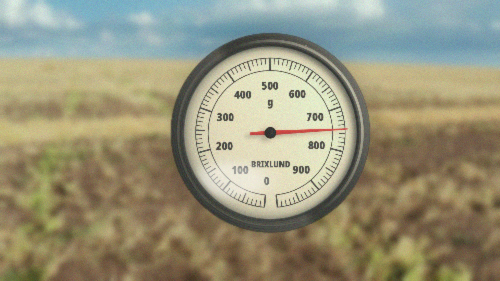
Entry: 750 g
